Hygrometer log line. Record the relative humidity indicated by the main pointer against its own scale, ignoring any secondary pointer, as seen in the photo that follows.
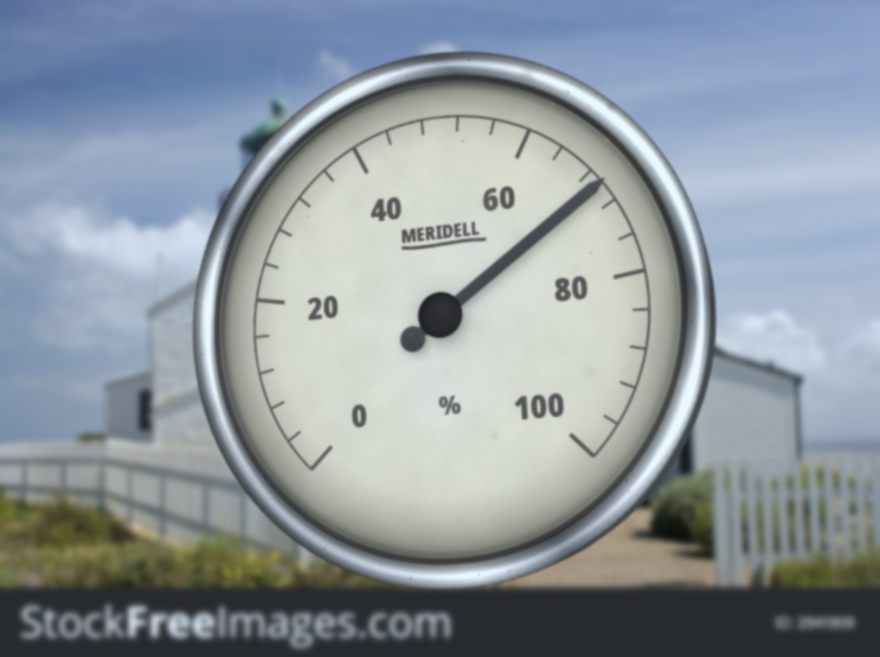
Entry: 70 %
